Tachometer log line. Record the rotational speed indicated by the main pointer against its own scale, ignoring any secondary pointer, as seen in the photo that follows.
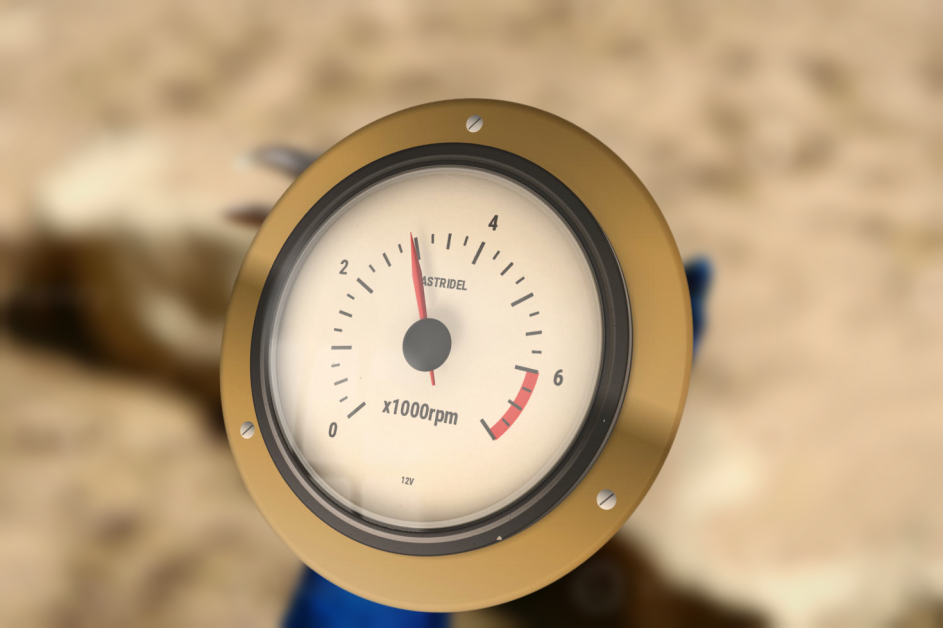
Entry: 3000 rpm
